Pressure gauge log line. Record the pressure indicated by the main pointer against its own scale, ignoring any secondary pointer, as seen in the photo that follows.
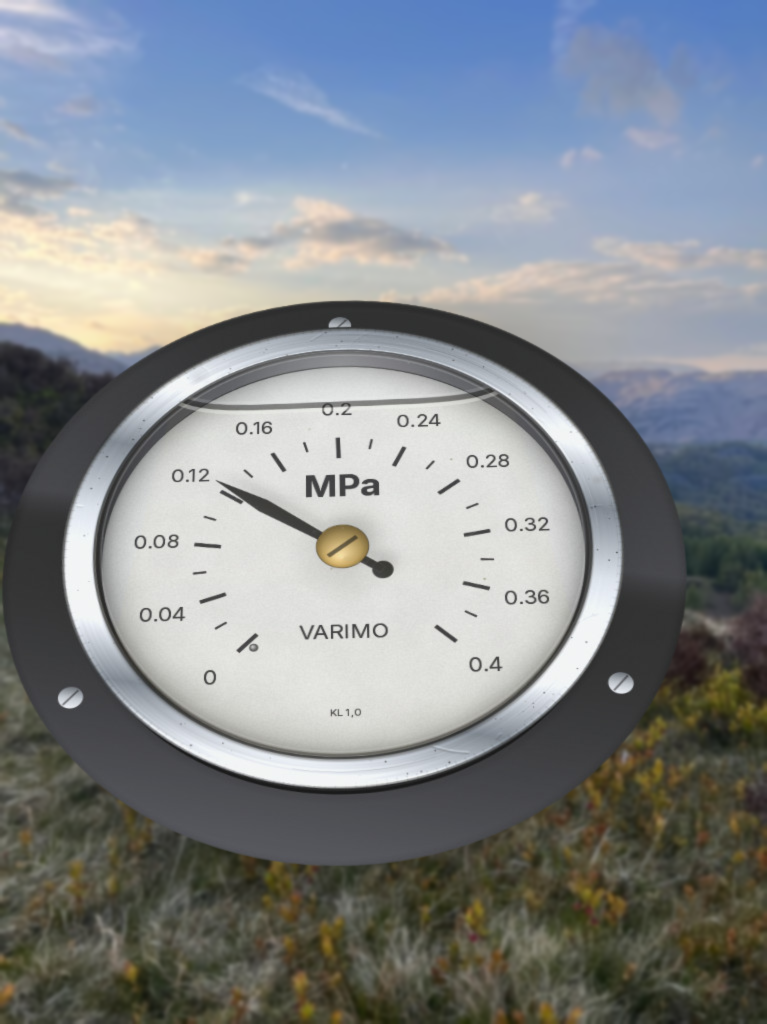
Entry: 0.12 MPa
